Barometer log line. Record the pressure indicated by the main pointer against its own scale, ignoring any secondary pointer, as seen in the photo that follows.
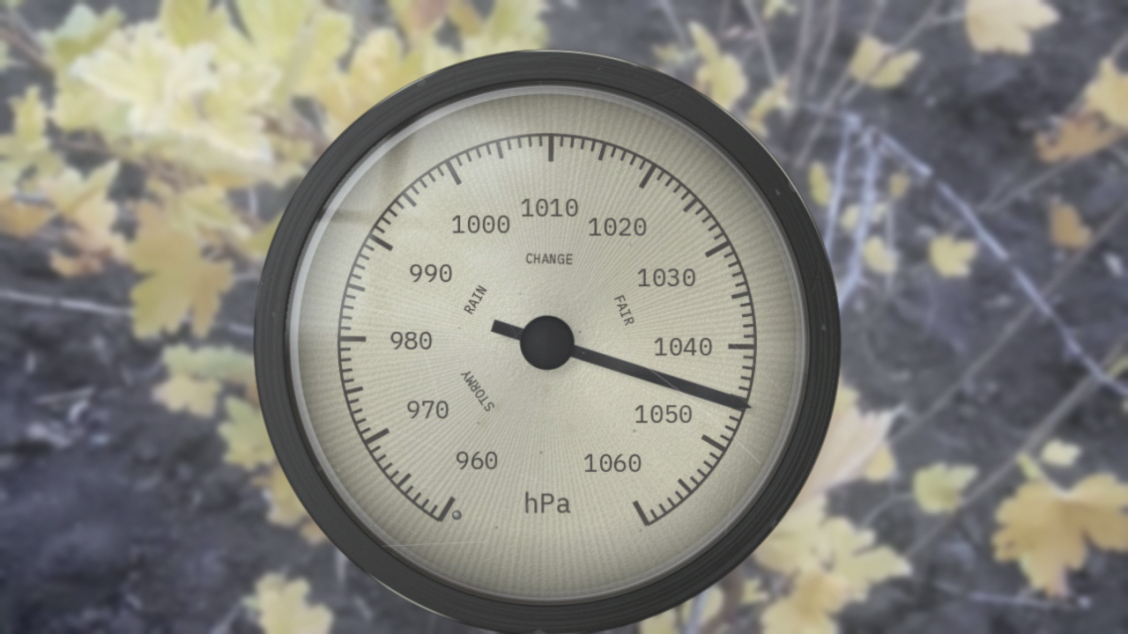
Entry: 1045.5 hPa
